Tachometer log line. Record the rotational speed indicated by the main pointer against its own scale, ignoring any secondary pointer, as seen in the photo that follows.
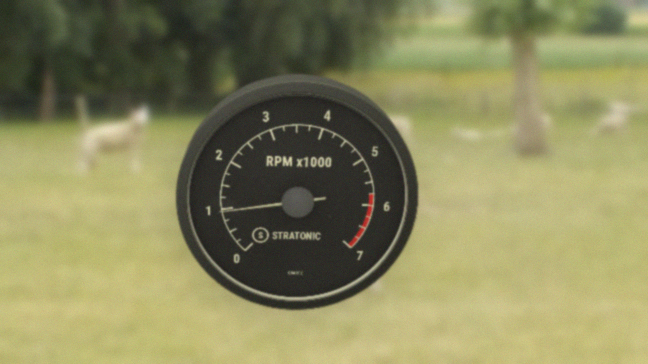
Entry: 1000 rpm
